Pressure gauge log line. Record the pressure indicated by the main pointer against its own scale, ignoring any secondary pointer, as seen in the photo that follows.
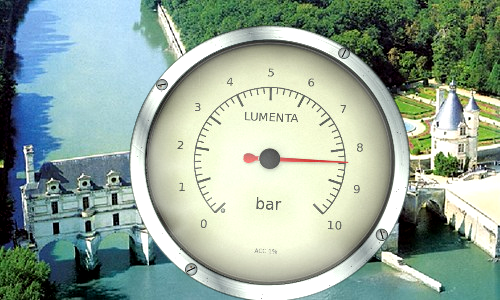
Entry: 8.4 bar
